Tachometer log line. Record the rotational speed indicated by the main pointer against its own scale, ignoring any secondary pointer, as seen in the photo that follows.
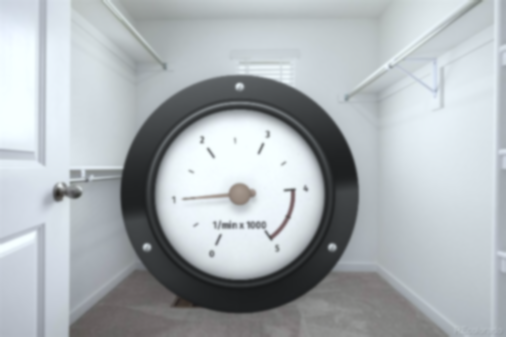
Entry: 1000 rpm
